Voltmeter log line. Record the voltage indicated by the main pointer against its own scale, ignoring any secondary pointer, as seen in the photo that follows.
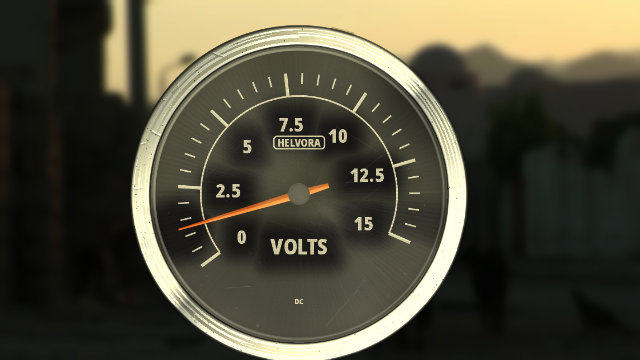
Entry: 1.25 V
